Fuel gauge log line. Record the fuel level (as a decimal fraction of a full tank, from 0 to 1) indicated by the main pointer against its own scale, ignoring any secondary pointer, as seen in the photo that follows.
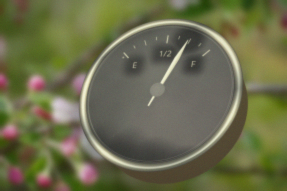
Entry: 0.75
